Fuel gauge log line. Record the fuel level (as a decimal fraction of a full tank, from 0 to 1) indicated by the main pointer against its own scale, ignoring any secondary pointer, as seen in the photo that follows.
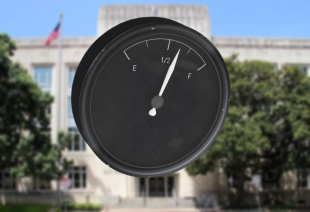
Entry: 0.625
